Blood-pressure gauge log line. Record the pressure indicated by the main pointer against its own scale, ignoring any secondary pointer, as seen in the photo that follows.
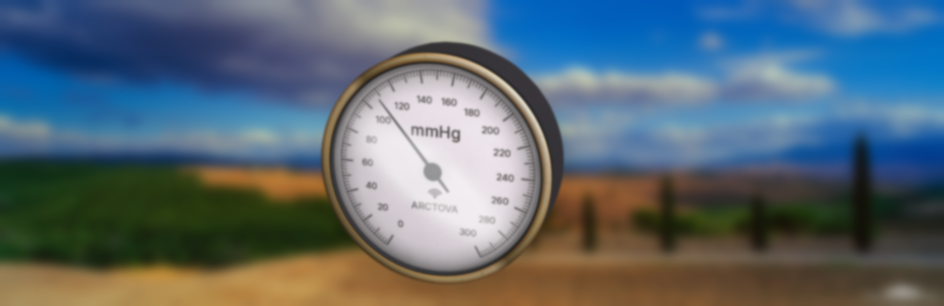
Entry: 110 mmHg
